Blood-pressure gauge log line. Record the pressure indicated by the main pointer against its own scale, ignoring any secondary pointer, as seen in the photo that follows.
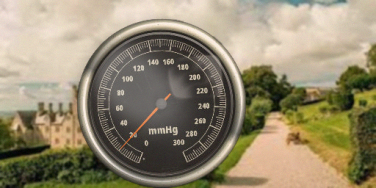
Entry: 20 mmHg
